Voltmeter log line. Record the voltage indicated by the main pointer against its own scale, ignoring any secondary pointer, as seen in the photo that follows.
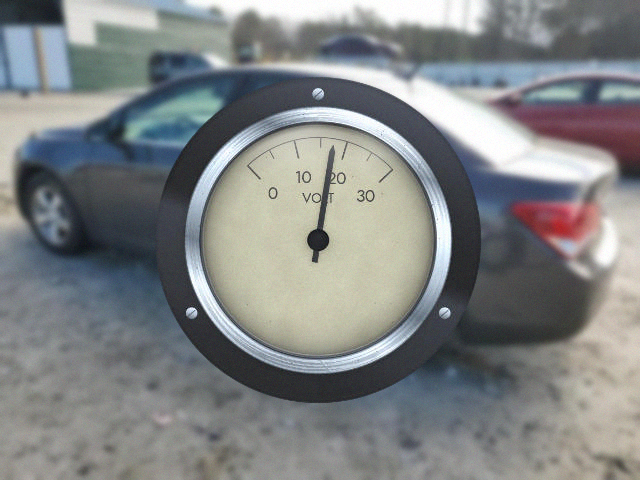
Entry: 17.5 V
